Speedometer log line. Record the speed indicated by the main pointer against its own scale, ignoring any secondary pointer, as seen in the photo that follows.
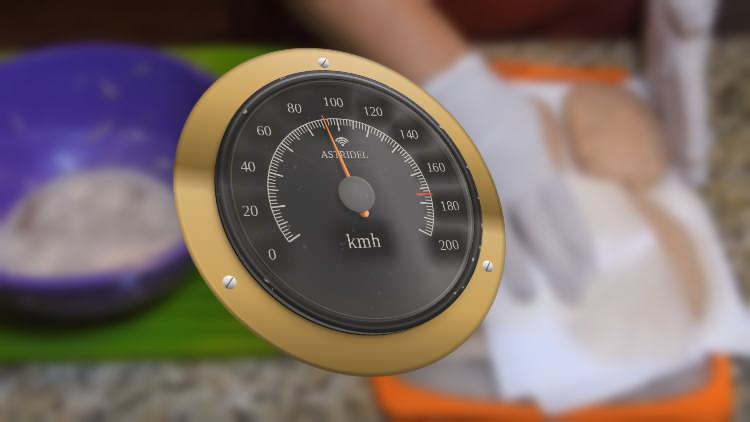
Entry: 90 km/h
